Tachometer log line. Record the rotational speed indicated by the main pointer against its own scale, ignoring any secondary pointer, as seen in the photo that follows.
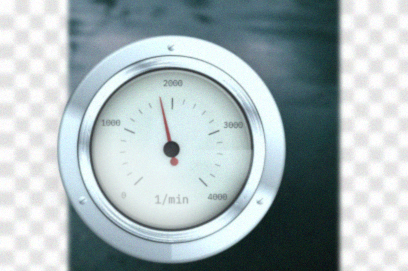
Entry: 1800 rpm
